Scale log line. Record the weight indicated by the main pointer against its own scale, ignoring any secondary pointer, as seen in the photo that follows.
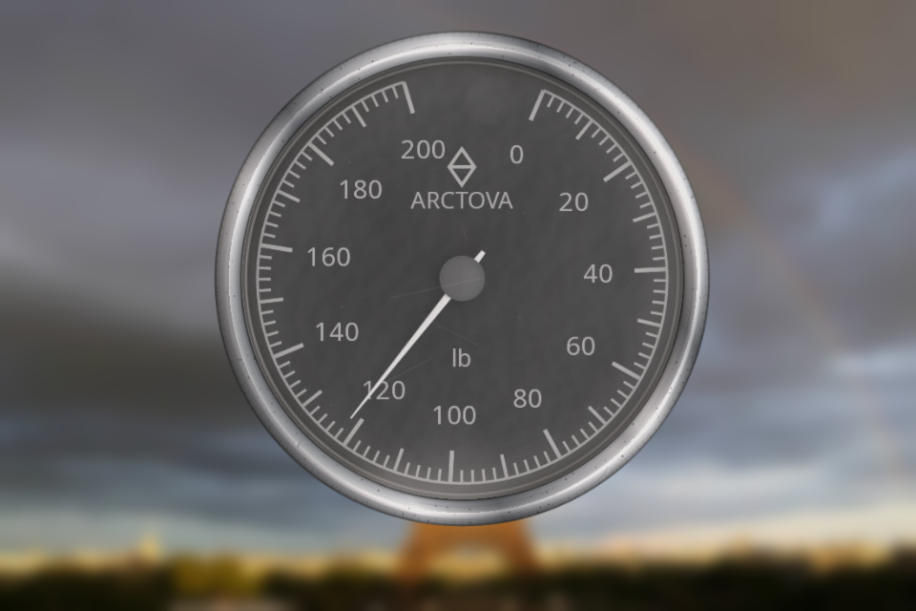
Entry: 122 lb
